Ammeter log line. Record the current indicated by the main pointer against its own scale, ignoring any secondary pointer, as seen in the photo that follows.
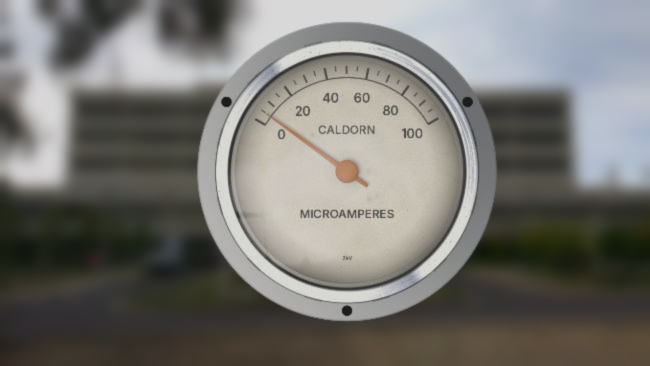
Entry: 5 µA
